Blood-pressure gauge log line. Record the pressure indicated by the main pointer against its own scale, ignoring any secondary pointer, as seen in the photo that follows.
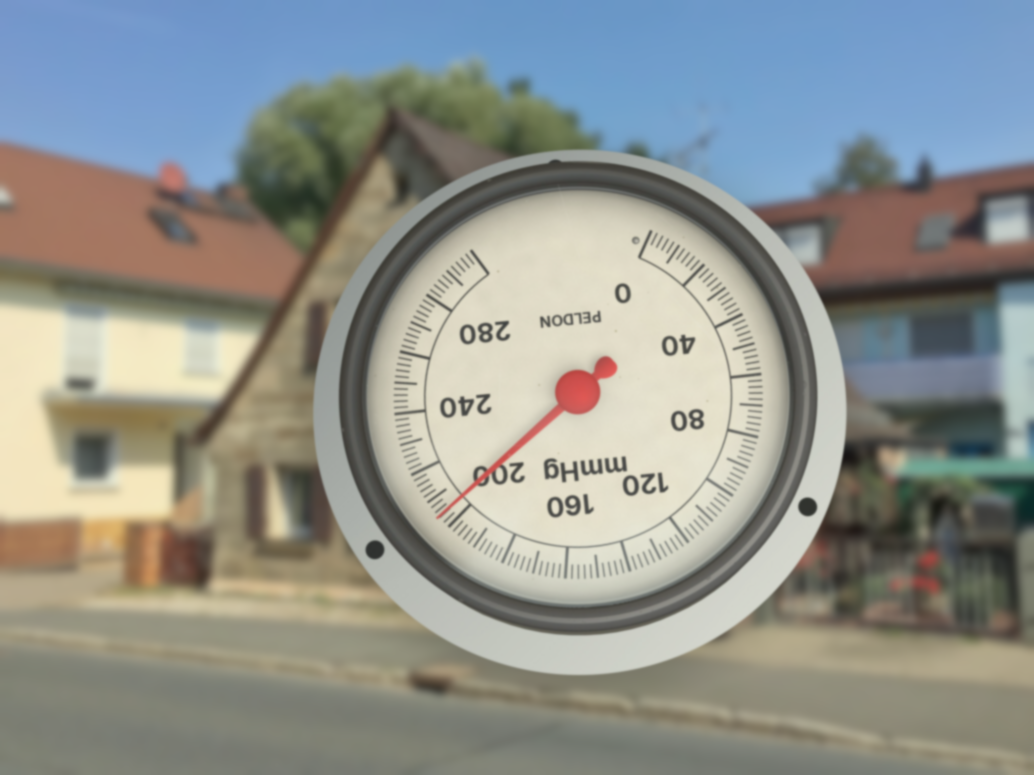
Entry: 204 mmHg
